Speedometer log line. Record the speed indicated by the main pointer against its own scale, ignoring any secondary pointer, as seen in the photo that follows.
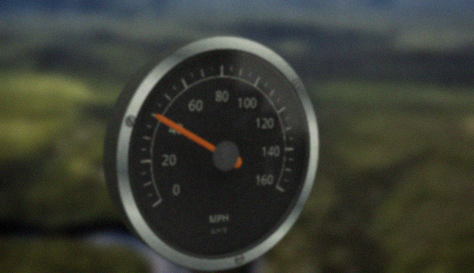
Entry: 40 mph
